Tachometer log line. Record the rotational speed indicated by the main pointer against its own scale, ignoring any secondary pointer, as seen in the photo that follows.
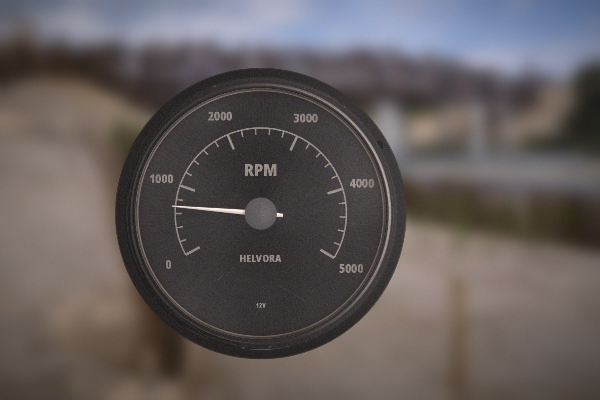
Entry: 700 rpm
